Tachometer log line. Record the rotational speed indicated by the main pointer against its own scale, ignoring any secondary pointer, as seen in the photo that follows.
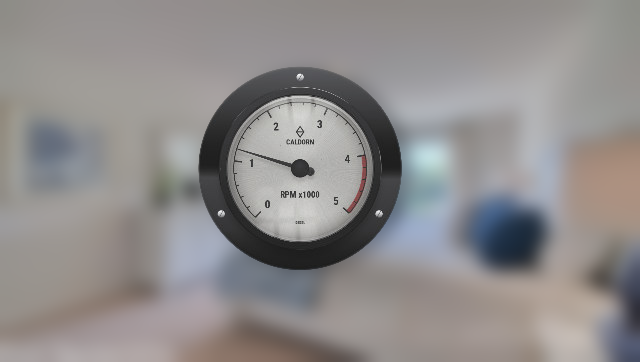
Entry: 1200 rpm
